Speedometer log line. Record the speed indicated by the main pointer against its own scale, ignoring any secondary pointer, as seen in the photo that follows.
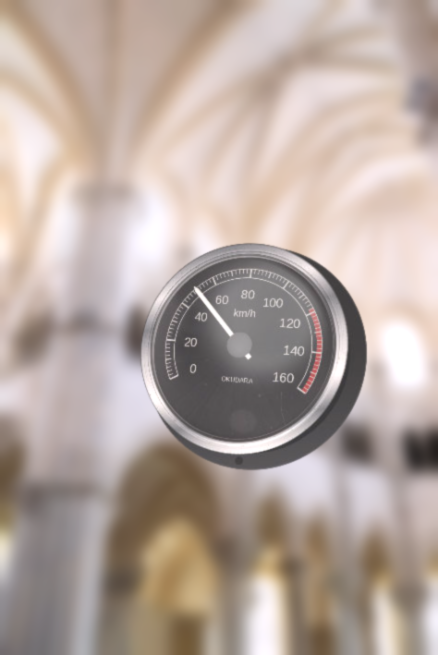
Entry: 50 km/h
